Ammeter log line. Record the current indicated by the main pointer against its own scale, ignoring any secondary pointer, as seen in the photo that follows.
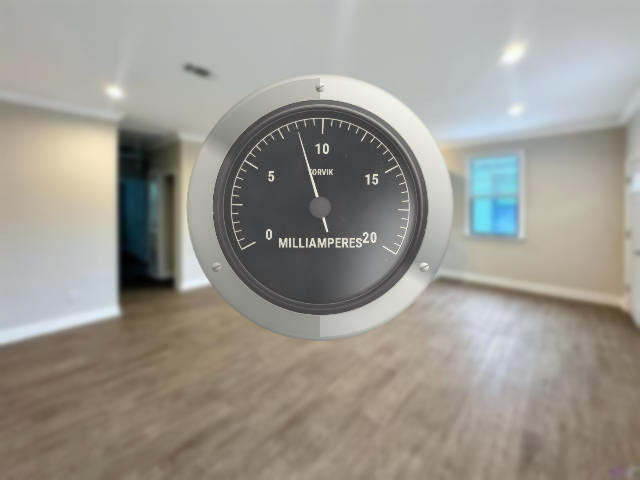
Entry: 8.5 mA
